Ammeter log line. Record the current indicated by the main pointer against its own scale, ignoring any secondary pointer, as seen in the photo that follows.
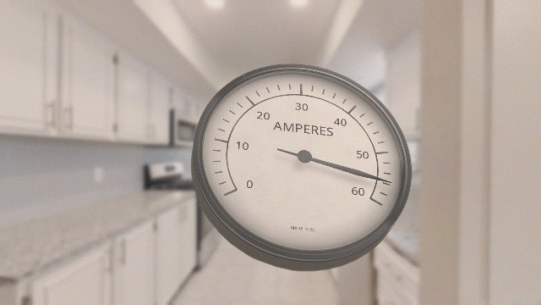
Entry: 56 A
